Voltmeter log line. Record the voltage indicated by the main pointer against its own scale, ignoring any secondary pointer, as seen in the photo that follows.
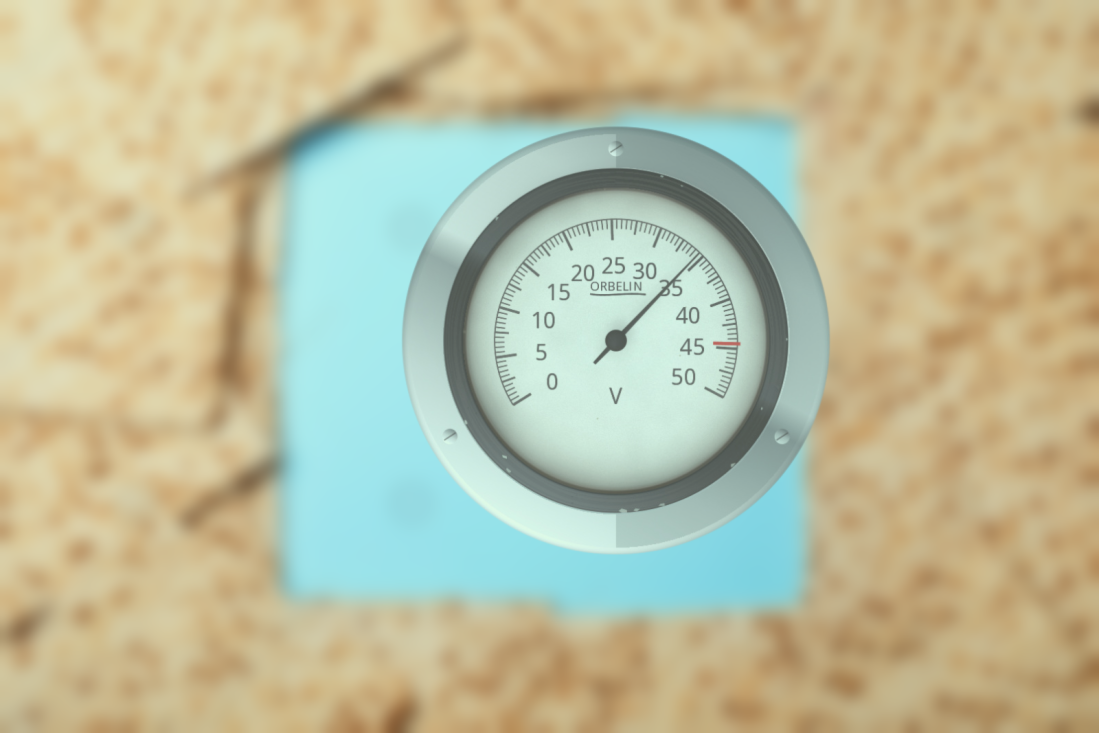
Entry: 34.5 V
